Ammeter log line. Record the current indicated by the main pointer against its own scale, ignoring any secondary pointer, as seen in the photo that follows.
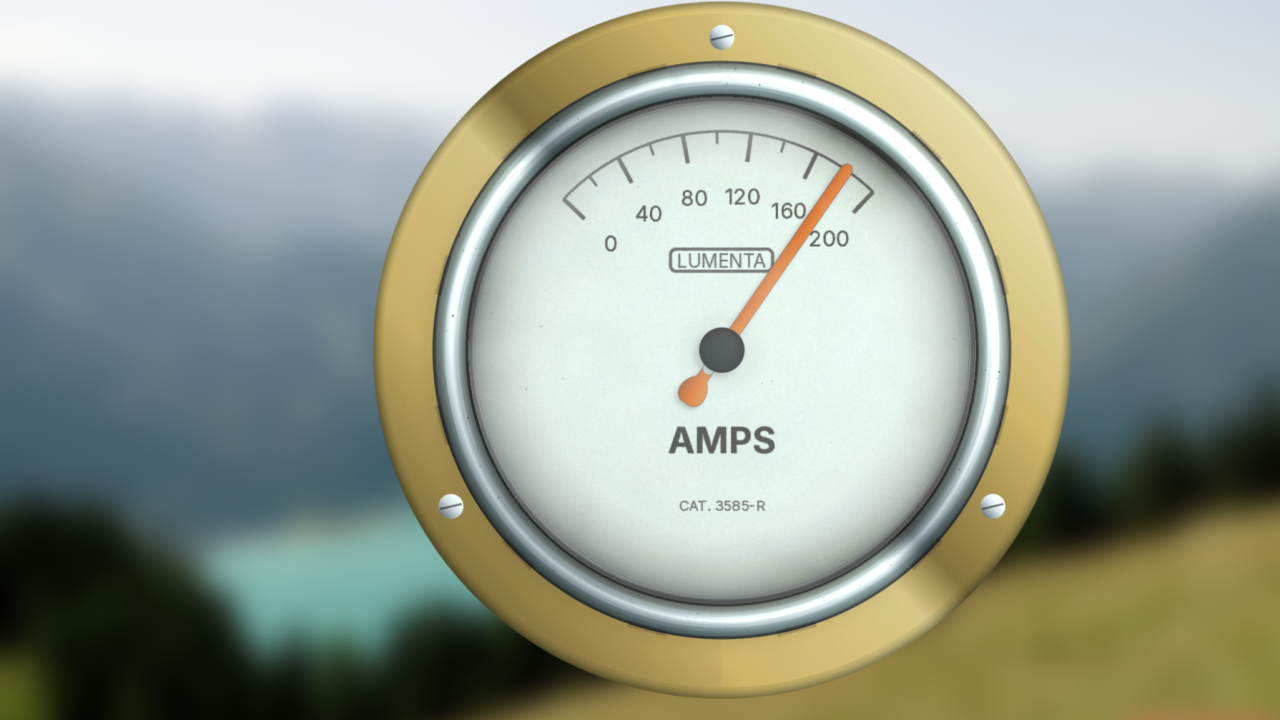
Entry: 180 A
